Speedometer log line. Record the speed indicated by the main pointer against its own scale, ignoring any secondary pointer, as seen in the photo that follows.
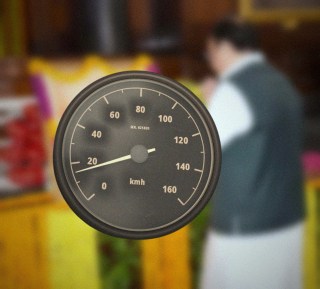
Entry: 15 km/h
